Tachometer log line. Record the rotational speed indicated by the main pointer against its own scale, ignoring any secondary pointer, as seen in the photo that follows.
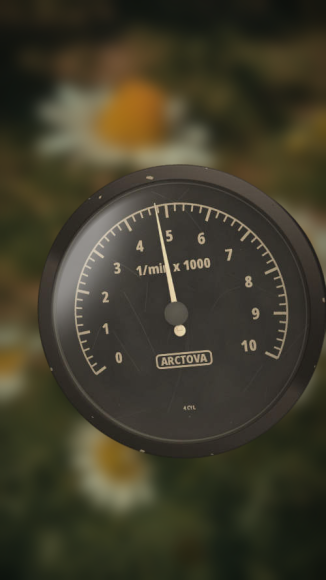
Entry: 4800 rpm
